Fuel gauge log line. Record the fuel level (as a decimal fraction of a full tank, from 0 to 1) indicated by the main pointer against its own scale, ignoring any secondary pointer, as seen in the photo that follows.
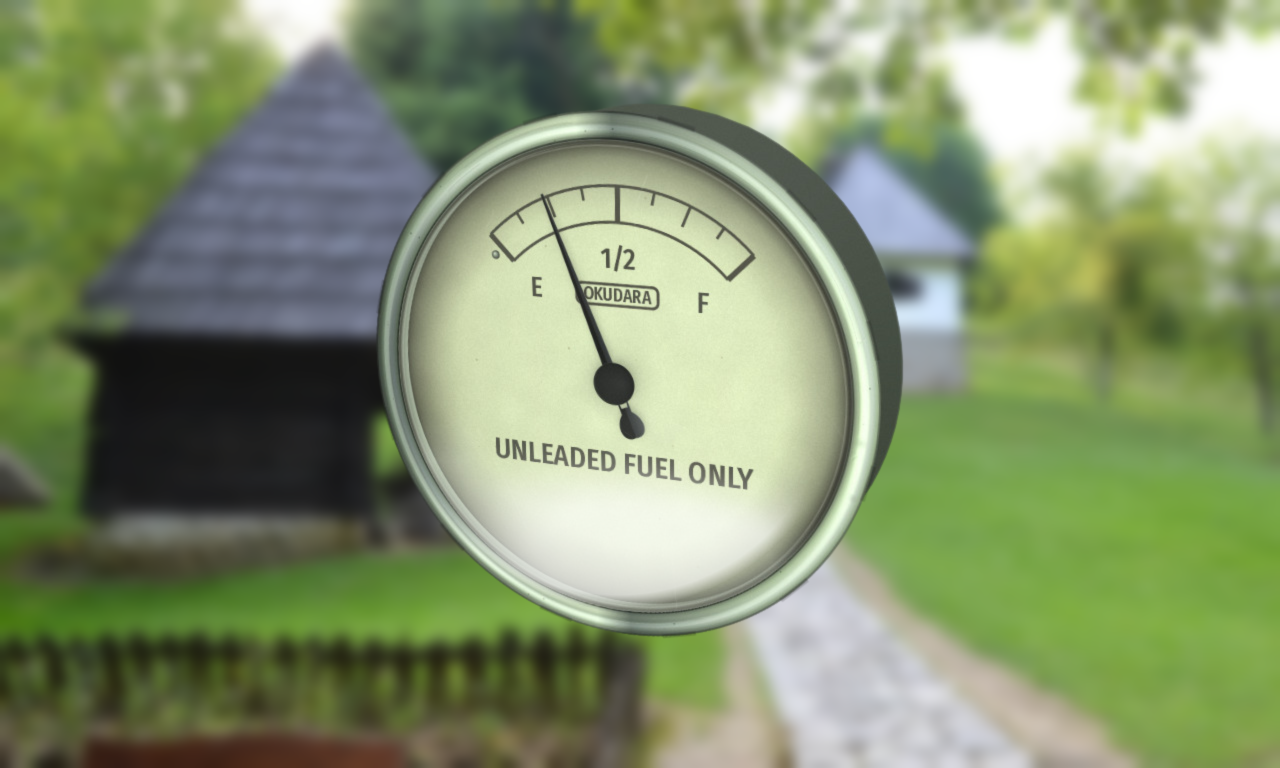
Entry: 0.25
